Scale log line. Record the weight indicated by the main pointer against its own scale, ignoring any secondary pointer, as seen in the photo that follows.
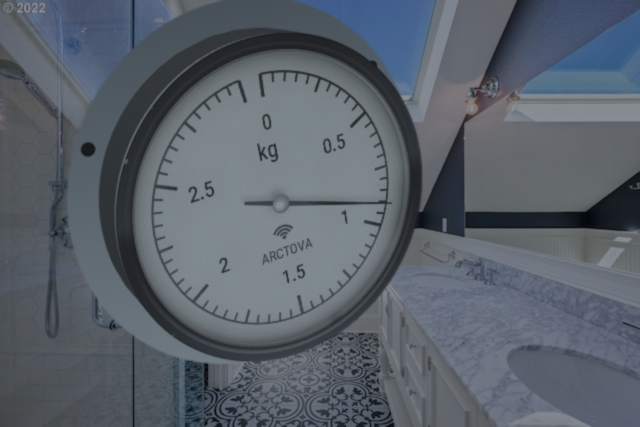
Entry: 0.9 kg
